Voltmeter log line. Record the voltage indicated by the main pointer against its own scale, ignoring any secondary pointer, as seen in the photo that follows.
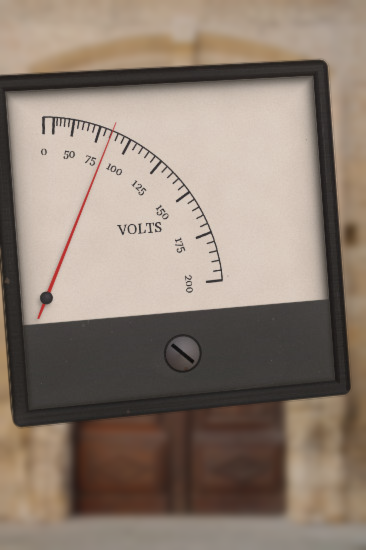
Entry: 85 V
